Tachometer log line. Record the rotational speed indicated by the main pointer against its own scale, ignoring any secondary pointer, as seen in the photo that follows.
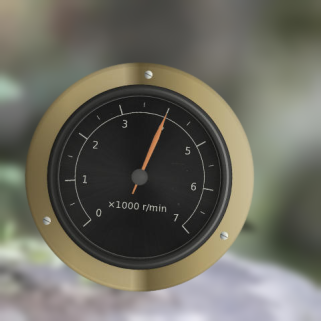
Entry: 4000 rpm
